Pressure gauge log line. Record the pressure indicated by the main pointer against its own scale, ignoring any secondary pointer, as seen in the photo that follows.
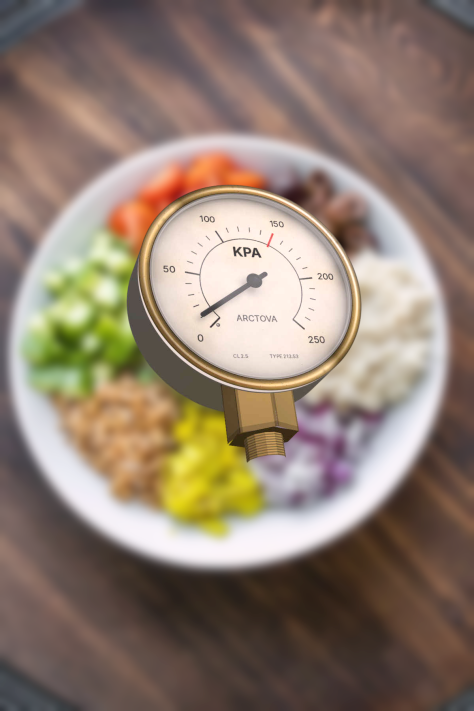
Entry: 10 kPa
